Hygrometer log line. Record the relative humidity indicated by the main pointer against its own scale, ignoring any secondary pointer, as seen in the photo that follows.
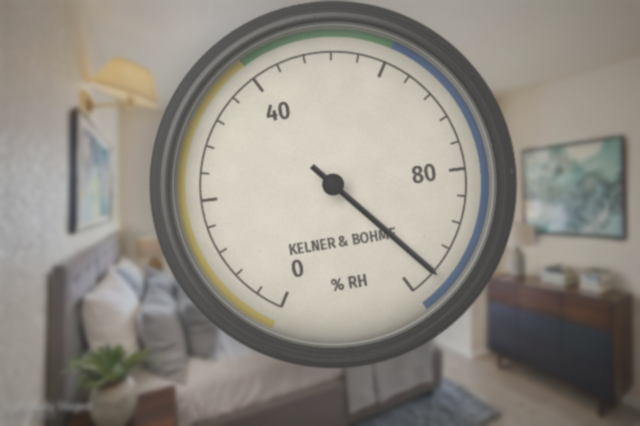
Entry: 96 %
